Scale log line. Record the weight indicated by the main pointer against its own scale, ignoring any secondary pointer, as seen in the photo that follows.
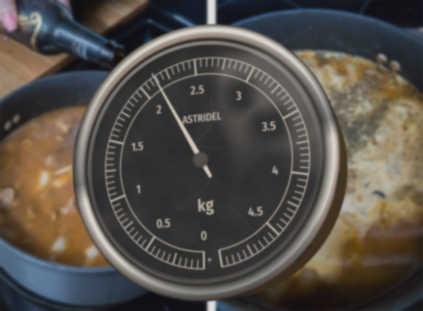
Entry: 2.15 kg
